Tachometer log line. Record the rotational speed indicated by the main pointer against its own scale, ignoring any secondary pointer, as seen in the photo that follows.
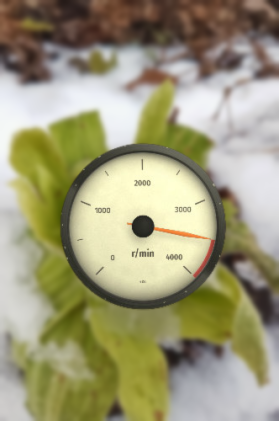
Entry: 3500 rpm
